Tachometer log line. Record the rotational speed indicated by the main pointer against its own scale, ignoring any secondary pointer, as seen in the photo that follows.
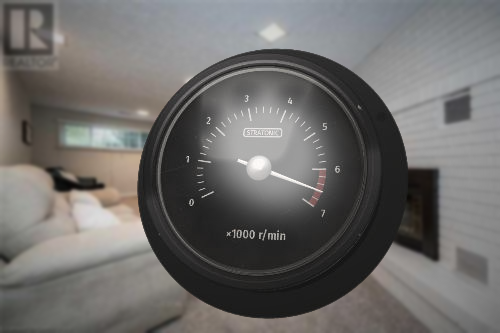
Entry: 6600 rpm
